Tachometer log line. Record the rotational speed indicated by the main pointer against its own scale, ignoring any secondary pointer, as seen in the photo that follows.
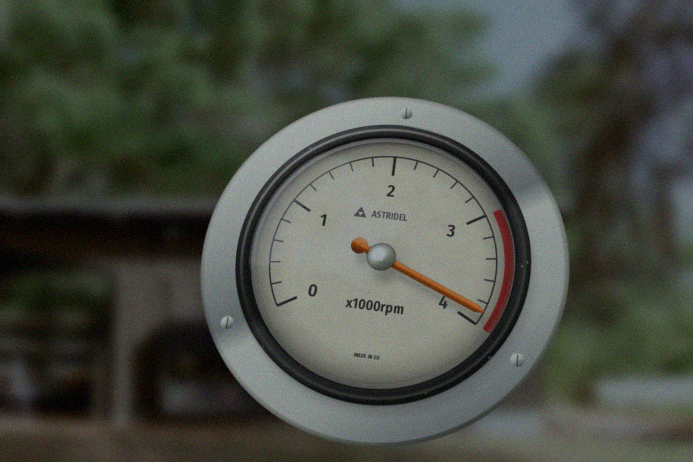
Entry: 3900 rpm
